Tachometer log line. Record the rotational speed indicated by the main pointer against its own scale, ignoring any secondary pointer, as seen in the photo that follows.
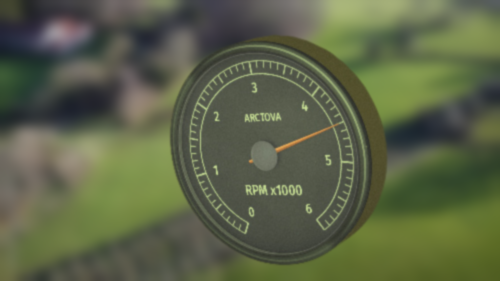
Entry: 4500 rpm
